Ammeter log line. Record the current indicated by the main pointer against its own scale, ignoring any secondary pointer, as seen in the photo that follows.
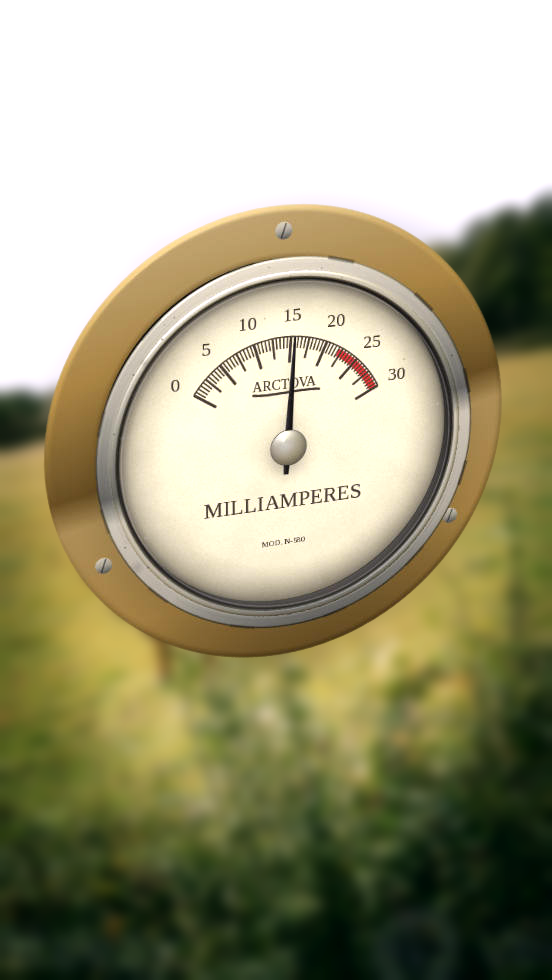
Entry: 15 mA
